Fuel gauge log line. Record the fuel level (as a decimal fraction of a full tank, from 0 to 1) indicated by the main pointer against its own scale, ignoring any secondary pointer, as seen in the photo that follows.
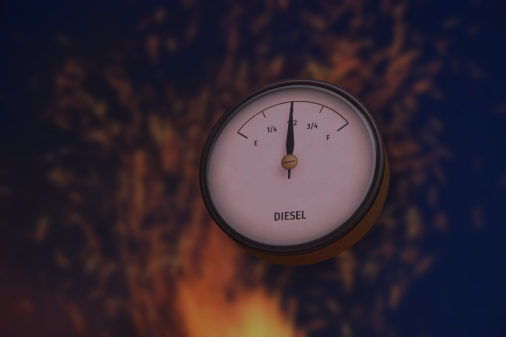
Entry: 0.5
